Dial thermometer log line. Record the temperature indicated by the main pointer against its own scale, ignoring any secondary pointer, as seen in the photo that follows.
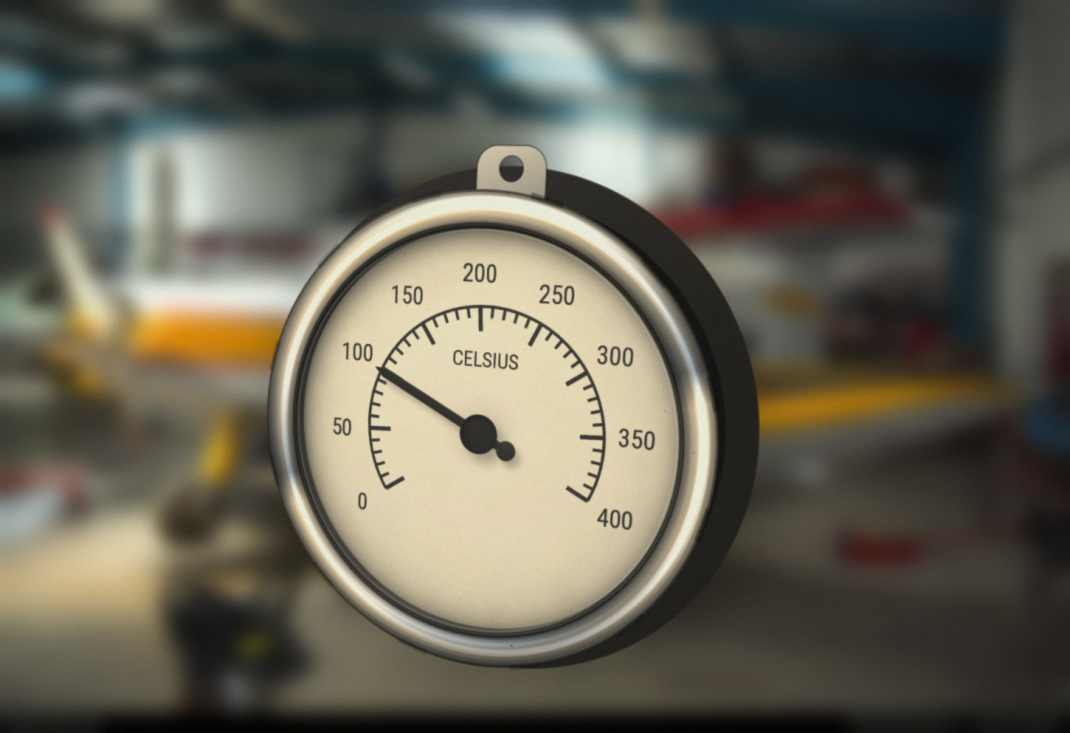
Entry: 100 °C
